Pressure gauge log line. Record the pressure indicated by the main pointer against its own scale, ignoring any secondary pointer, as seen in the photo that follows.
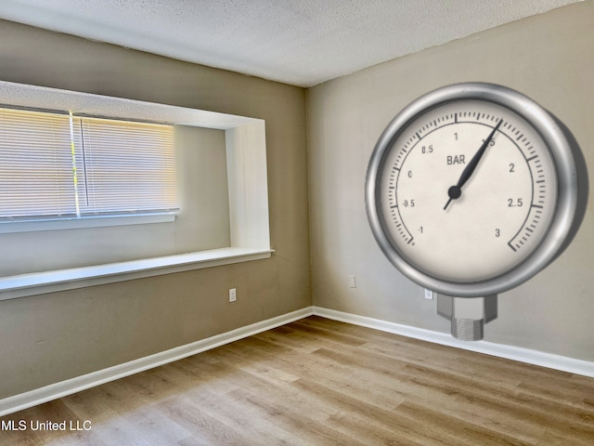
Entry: 1.5 bar
